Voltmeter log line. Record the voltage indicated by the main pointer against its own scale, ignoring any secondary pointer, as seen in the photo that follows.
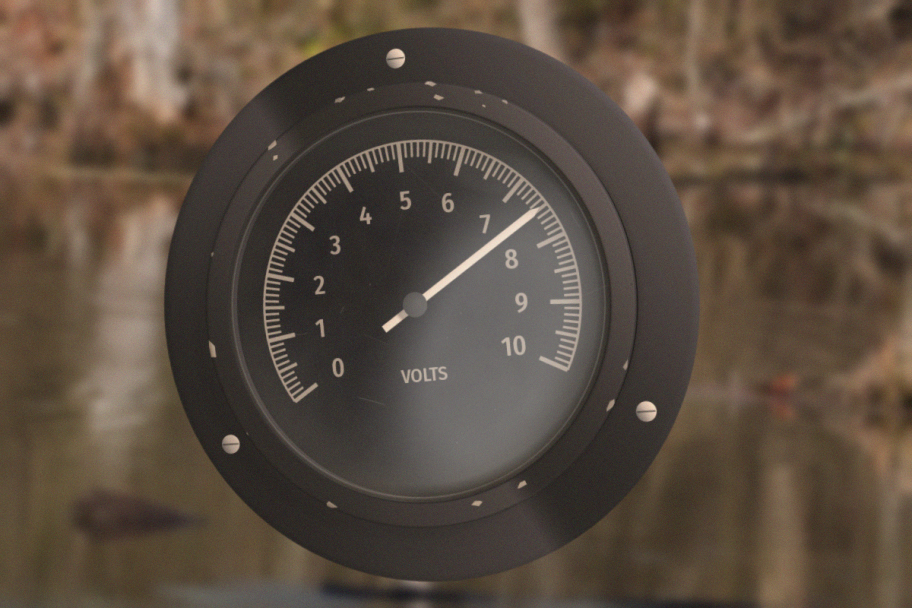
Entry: 7.5 V
